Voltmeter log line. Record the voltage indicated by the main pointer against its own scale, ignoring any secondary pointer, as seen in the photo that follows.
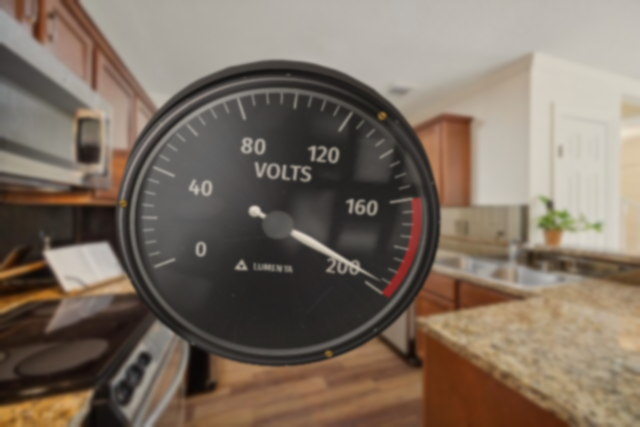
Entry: 195 V
